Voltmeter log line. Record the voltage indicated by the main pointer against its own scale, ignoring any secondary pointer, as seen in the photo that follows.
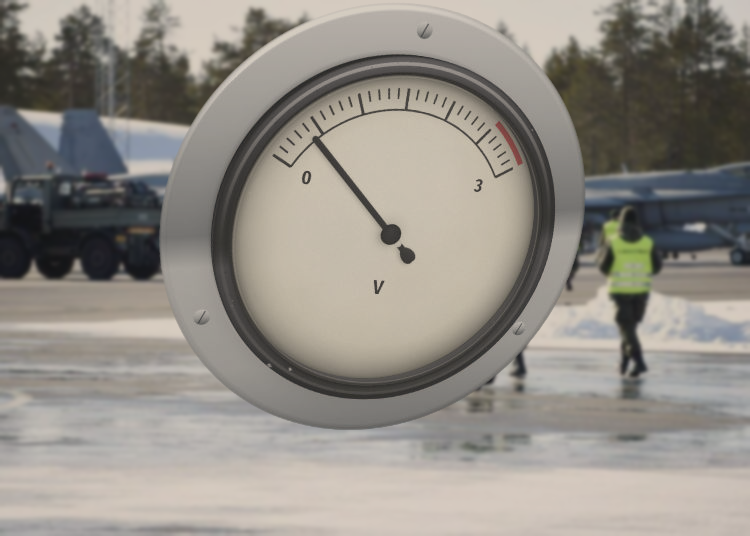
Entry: 0.4 V
